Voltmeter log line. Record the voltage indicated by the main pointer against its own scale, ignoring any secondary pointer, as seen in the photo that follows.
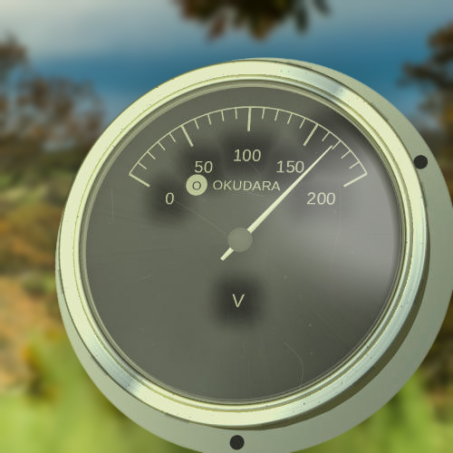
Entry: 170 V
